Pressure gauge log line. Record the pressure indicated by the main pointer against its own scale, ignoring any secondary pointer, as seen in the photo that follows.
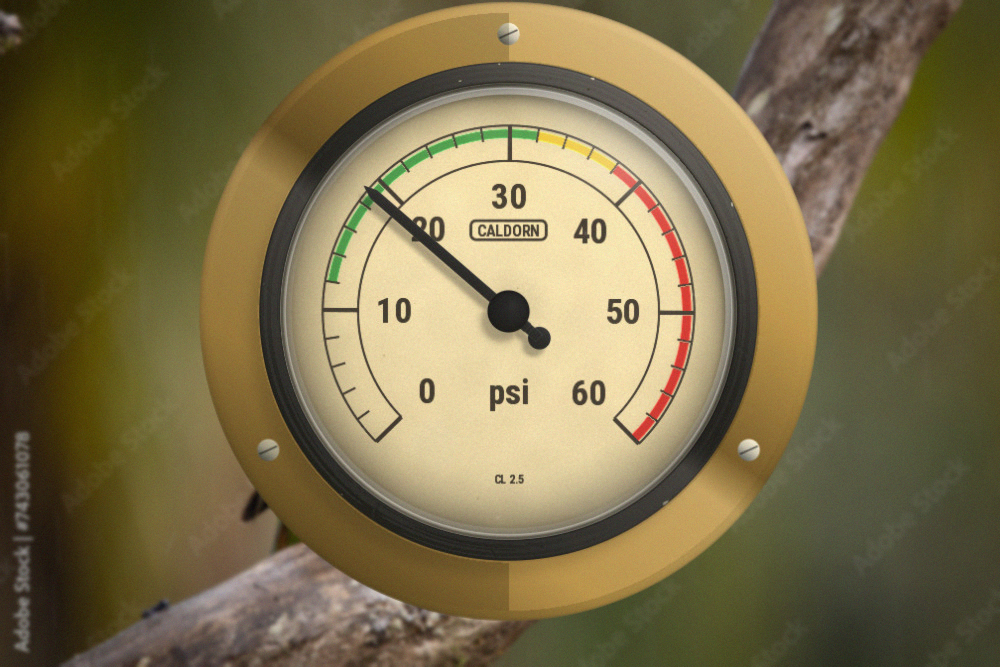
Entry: 19 psi
